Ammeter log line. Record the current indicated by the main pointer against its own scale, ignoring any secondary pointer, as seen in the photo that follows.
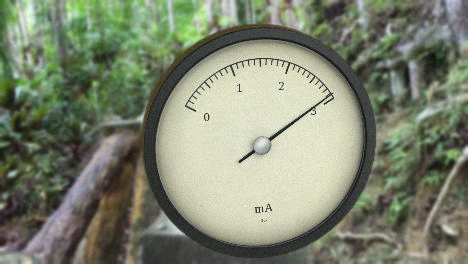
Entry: 2.9 mA
